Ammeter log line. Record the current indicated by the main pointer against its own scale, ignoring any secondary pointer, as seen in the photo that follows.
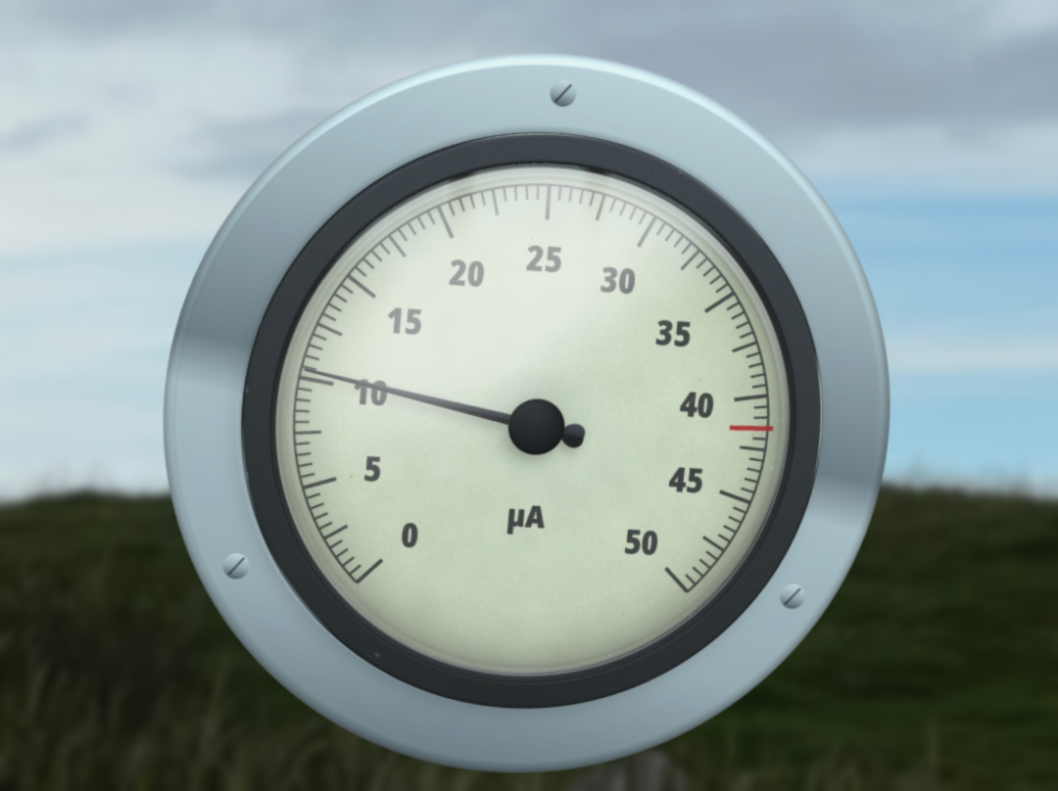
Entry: 10.5 µA
